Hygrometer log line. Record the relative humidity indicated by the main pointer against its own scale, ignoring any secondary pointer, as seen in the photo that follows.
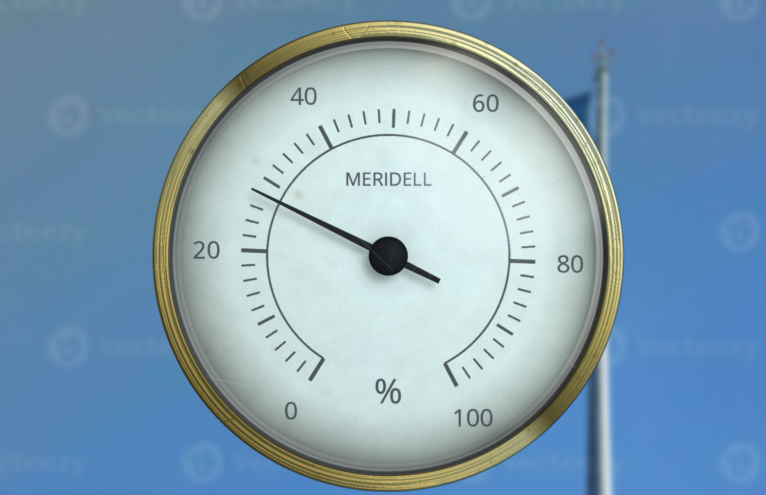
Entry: 28 %
